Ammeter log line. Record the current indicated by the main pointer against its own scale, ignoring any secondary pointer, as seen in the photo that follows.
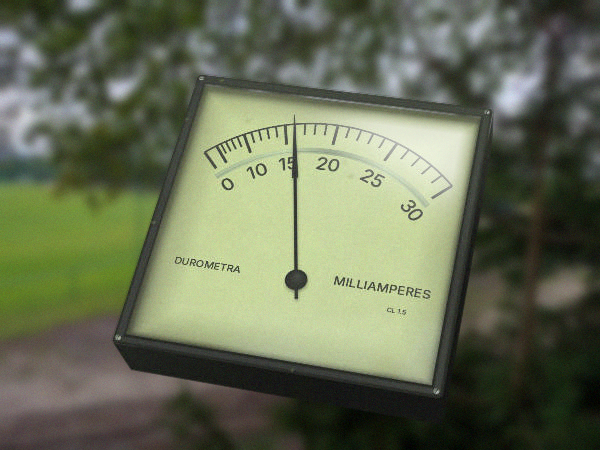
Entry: 16 mA
